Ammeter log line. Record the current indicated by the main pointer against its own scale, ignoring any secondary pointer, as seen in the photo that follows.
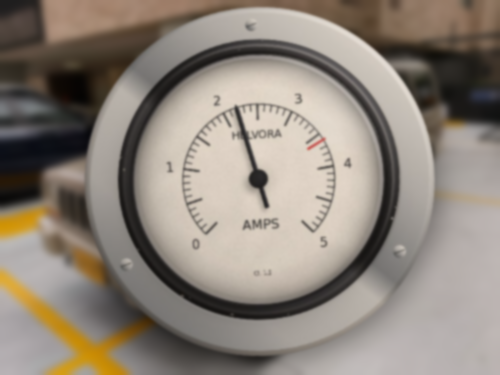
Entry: 2.2 A
